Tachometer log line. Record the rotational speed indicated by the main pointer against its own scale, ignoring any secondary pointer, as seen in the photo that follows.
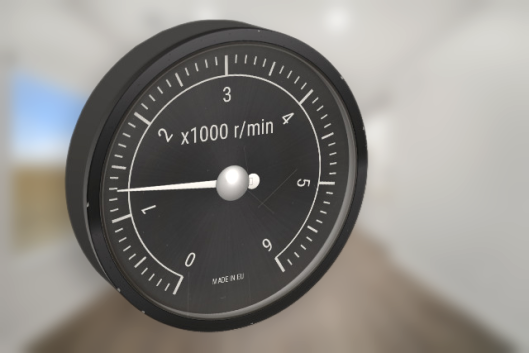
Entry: 1300 rpm
